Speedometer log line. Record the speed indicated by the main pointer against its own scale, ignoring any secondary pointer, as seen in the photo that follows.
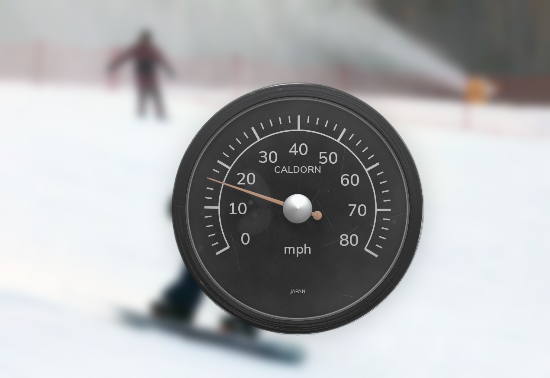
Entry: 16 mph
